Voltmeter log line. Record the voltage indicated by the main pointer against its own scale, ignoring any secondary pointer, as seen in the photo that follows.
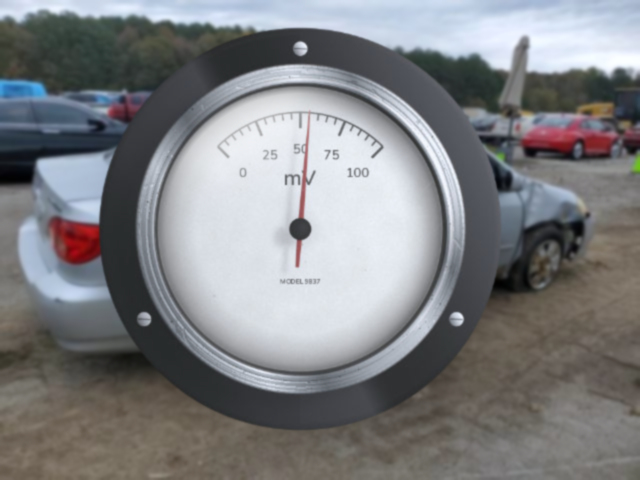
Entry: 55 mV
